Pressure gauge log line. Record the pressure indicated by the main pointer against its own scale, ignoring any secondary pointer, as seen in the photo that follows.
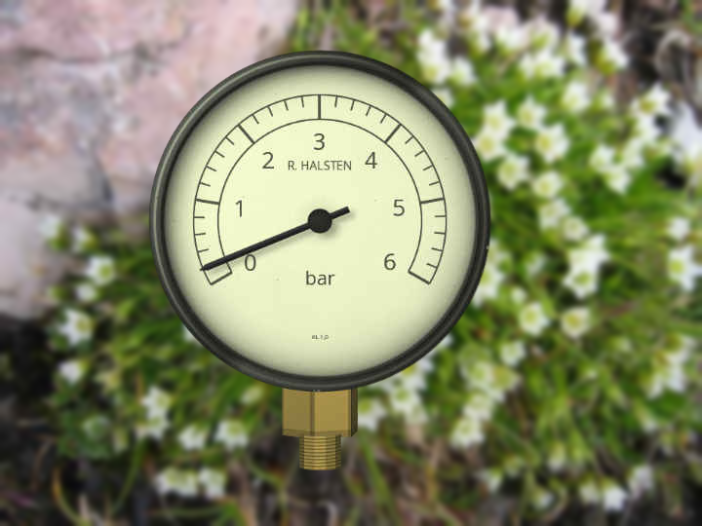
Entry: 0.2 bar
